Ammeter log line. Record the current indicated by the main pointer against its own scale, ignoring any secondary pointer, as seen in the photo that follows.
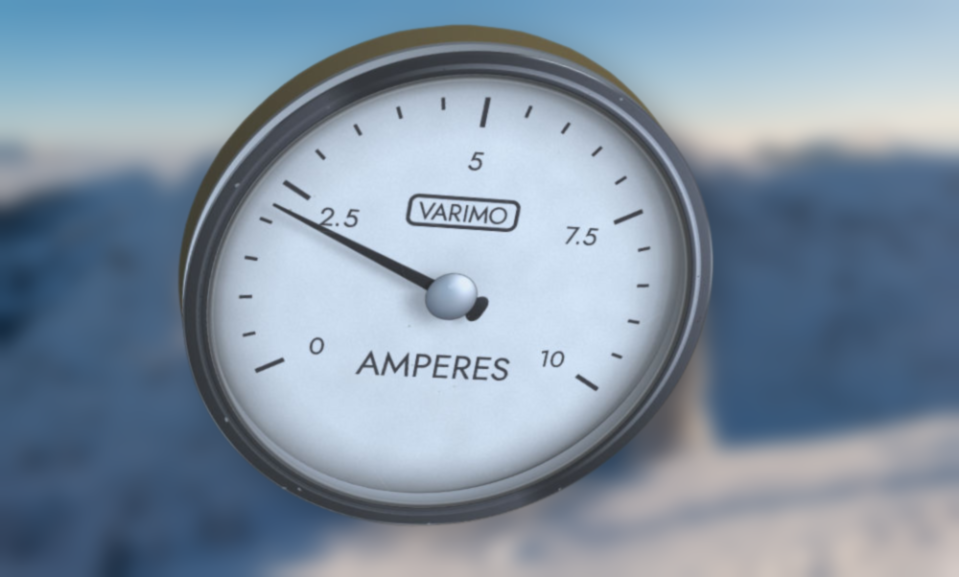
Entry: 2.25 A
